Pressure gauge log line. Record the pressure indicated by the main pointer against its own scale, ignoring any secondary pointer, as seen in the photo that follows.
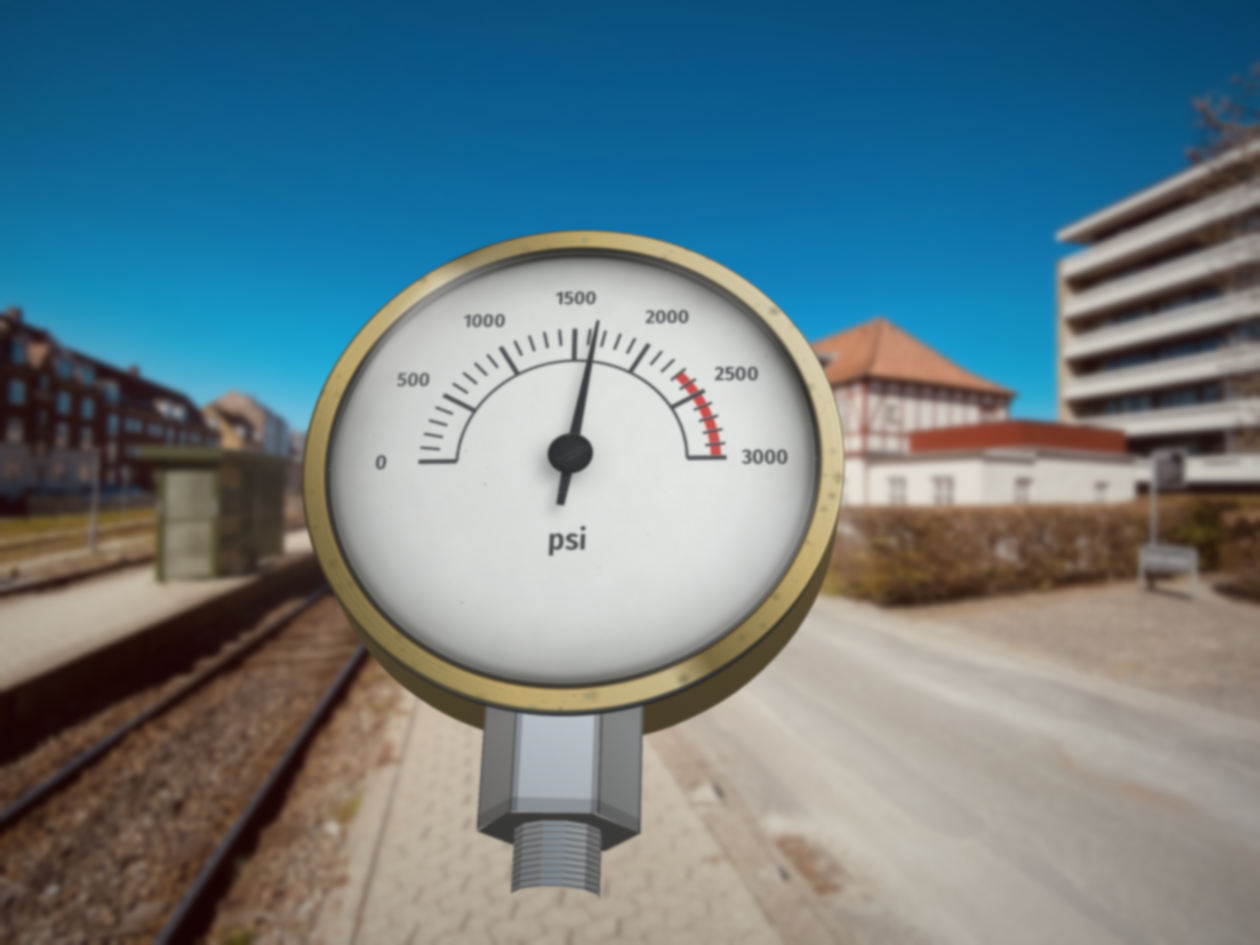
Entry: 1650 psi
